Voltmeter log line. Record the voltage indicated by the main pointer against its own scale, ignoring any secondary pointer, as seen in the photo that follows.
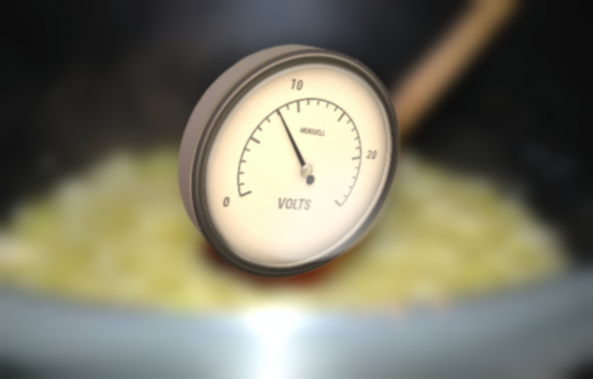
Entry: 8 V
